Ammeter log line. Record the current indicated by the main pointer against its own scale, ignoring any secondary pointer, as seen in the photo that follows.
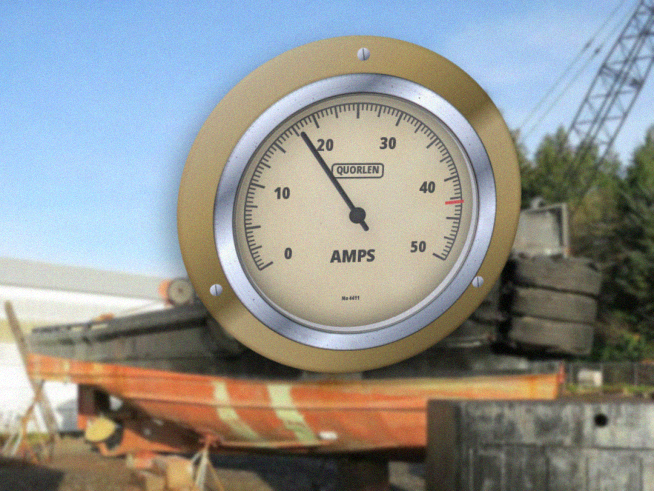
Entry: 18 A
